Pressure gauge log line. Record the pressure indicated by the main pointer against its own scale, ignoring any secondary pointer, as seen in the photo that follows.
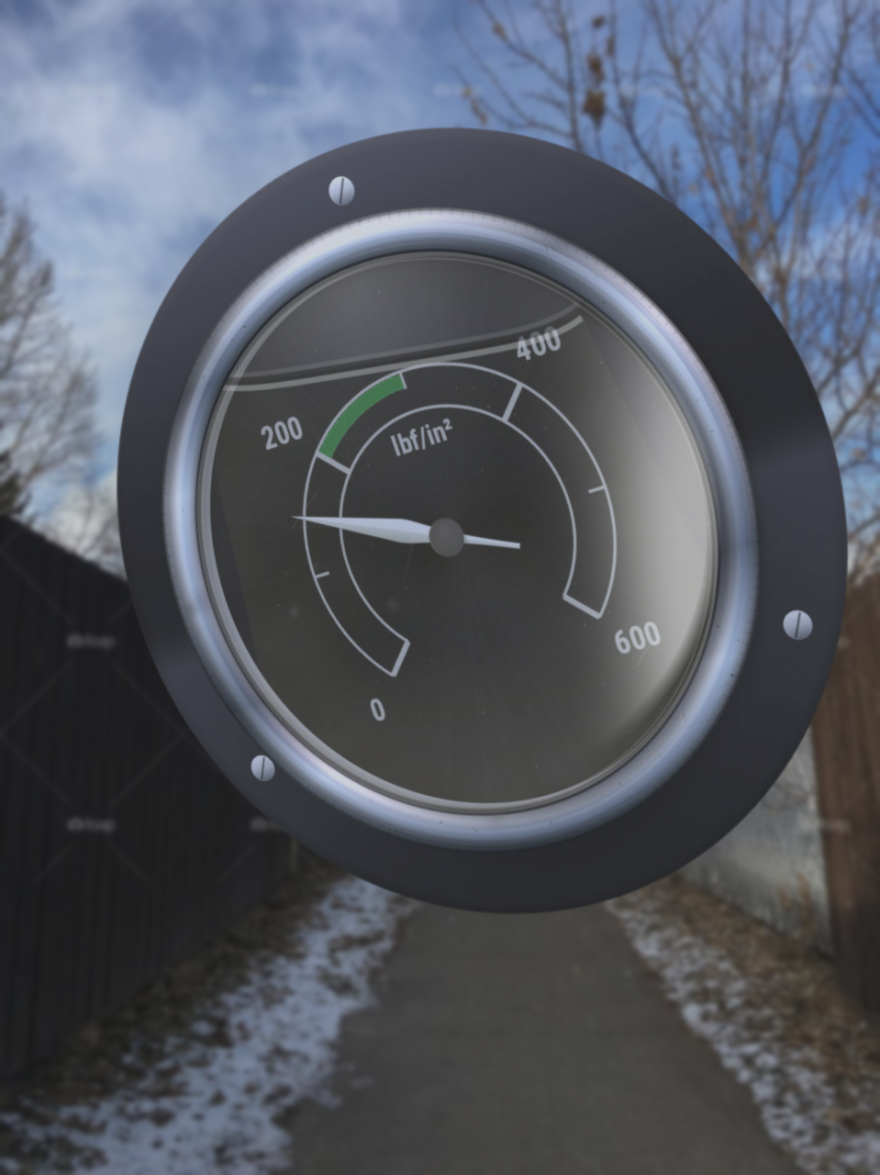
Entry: 150 psi
